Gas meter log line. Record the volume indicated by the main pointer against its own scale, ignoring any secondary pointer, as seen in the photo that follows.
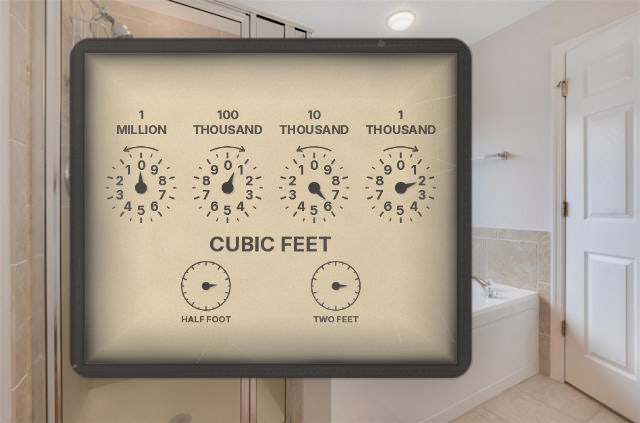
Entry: 6200 ft³
